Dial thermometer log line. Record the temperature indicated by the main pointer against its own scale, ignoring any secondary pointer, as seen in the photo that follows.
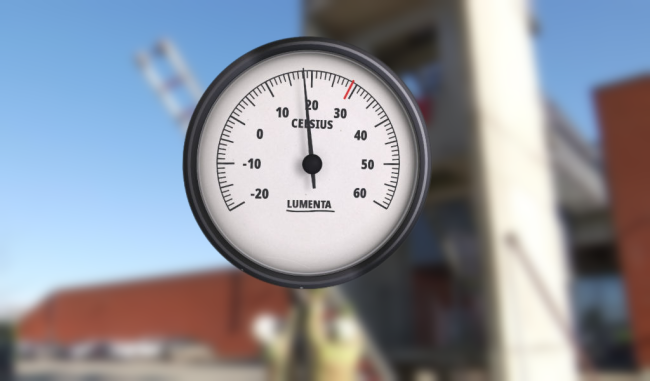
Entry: 18 °C
